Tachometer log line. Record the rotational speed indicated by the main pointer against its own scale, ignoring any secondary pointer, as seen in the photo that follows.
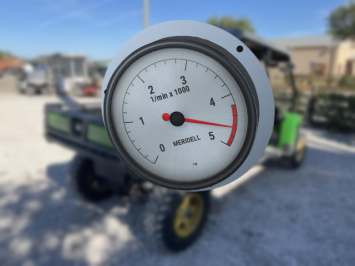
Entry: 4600 rpm
